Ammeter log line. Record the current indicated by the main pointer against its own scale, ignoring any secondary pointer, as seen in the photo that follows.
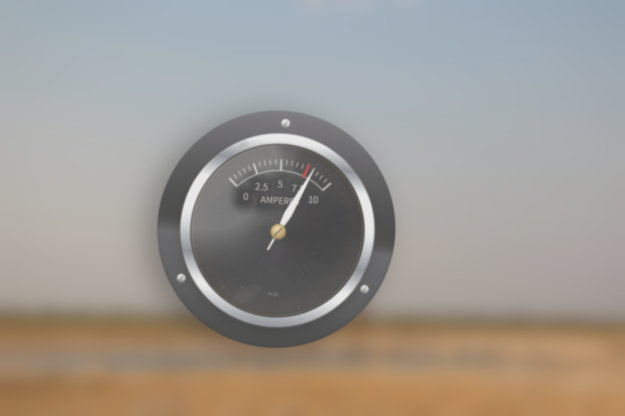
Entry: 8 A
